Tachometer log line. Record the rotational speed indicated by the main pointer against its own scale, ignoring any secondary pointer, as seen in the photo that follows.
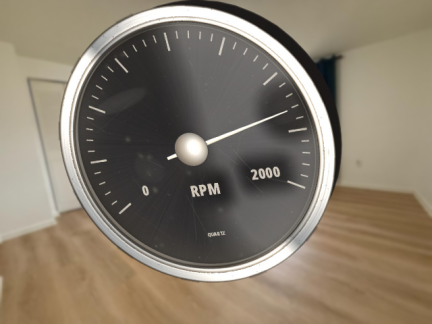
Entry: 1650 rpm
